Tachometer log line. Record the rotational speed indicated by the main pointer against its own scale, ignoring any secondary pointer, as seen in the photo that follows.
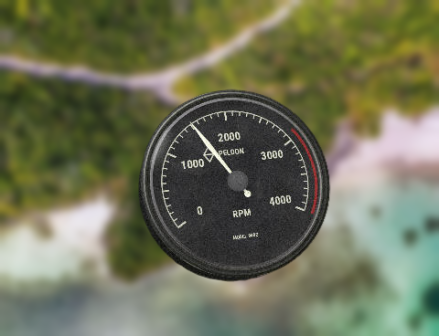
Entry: 1500 rpm
